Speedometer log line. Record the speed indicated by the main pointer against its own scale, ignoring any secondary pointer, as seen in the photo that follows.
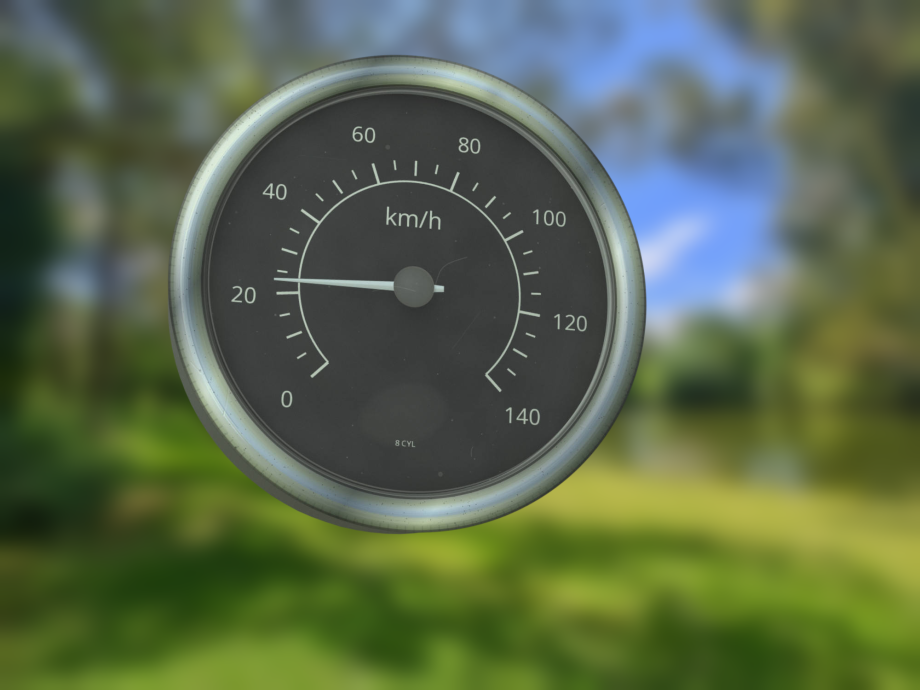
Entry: 22.5 km/h
